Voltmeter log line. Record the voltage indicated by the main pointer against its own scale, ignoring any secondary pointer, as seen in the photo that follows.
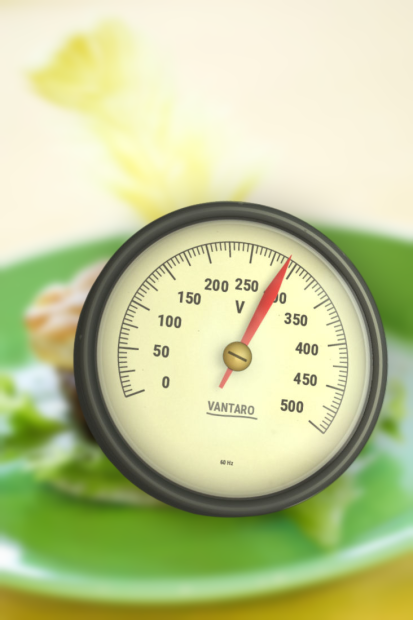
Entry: 290 V
